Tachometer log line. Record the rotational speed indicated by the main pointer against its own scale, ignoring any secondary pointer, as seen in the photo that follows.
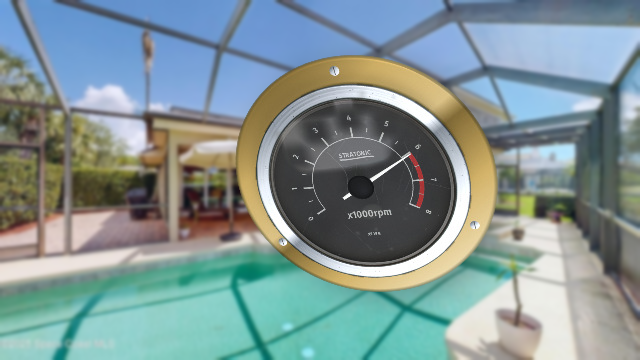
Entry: 6000 rpm
